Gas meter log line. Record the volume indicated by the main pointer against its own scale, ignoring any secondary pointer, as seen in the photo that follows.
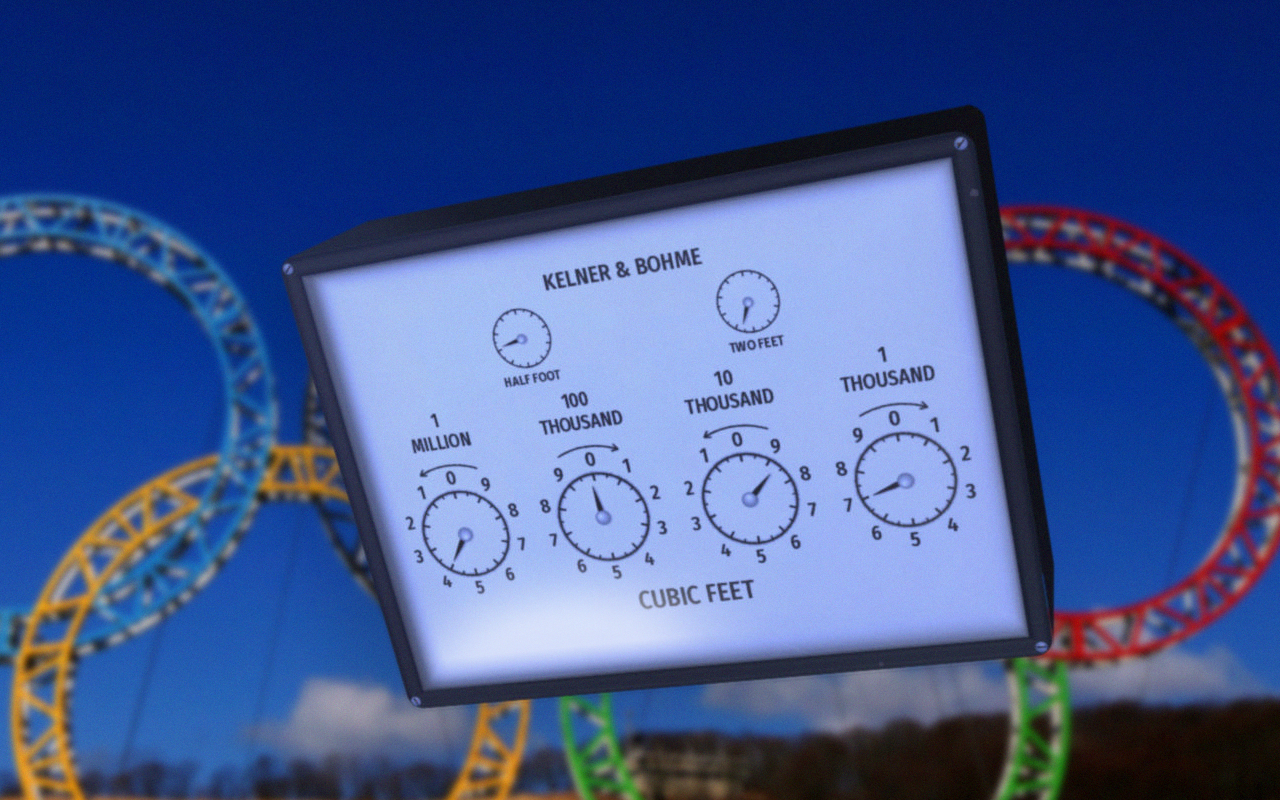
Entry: 398700 ft³
